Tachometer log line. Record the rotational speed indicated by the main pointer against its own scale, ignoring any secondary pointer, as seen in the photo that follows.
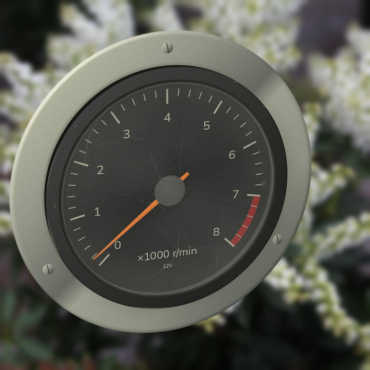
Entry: 200 rpm
